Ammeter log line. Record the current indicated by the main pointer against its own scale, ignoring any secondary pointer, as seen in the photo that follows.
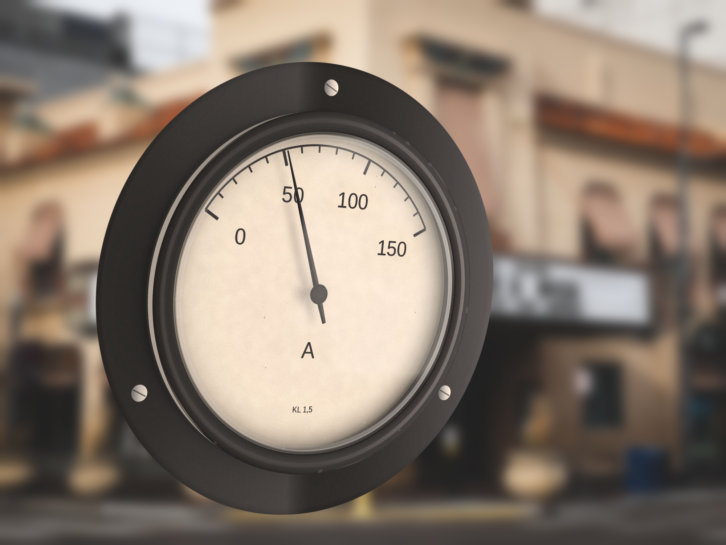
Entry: 50 A
